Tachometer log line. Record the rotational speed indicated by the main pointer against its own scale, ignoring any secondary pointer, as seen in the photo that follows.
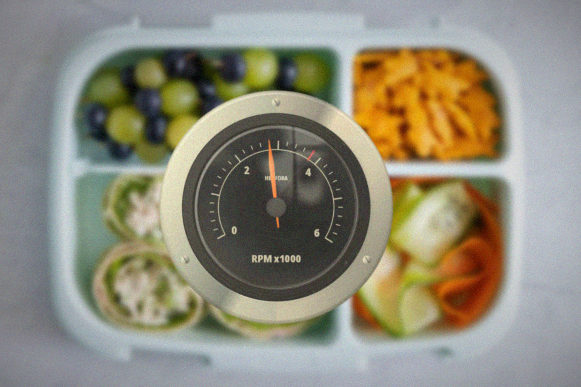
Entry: 2800 rpm
